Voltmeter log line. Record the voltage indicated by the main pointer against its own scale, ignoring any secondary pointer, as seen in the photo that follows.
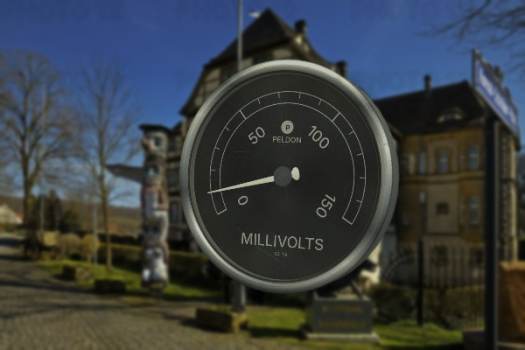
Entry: 10 mV
